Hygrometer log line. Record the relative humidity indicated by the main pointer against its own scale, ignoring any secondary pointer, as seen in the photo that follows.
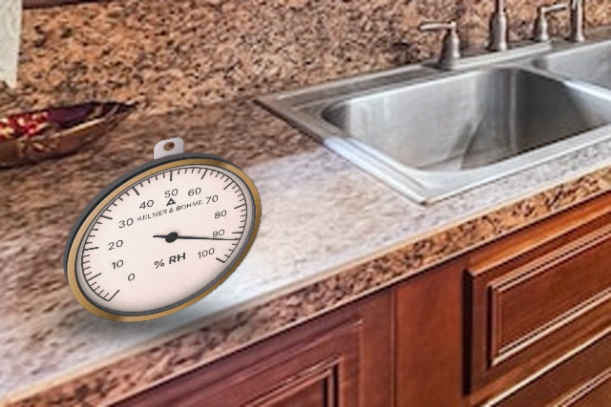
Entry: 92 %
